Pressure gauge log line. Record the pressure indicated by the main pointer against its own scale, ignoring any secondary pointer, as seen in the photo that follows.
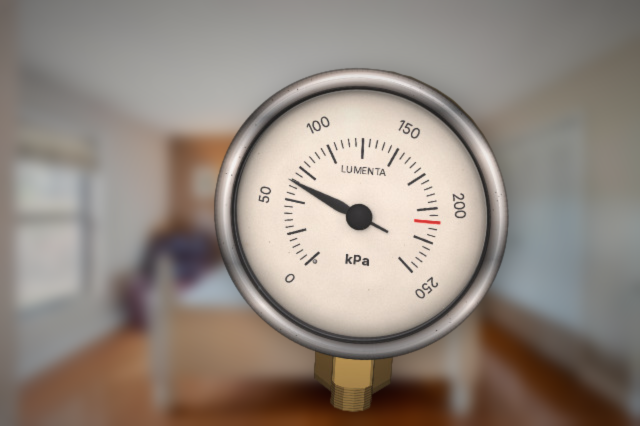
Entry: 65 kPa
